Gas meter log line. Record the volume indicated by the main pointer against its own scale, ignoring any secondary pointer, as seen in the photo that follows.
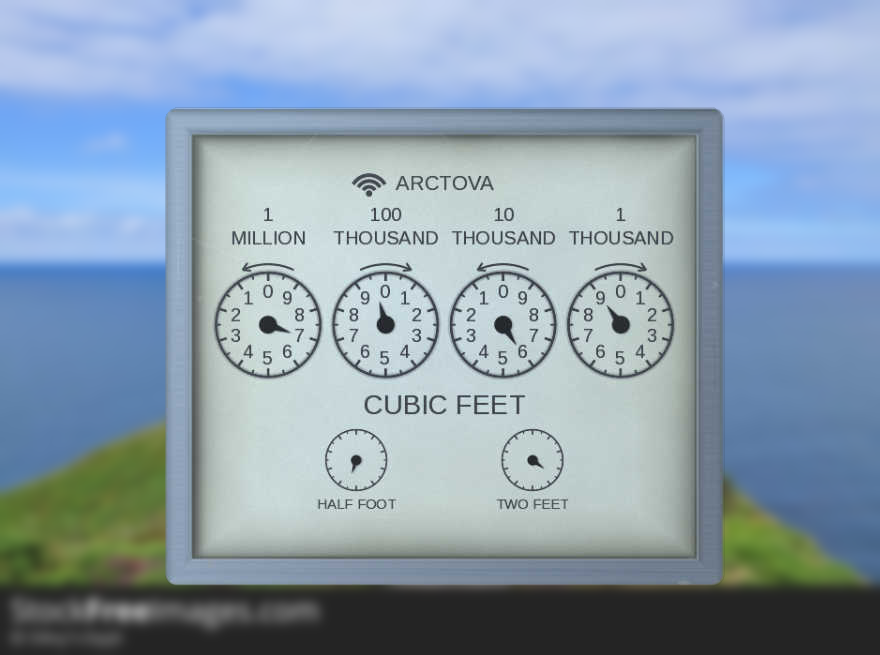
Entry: 695900 ft³
